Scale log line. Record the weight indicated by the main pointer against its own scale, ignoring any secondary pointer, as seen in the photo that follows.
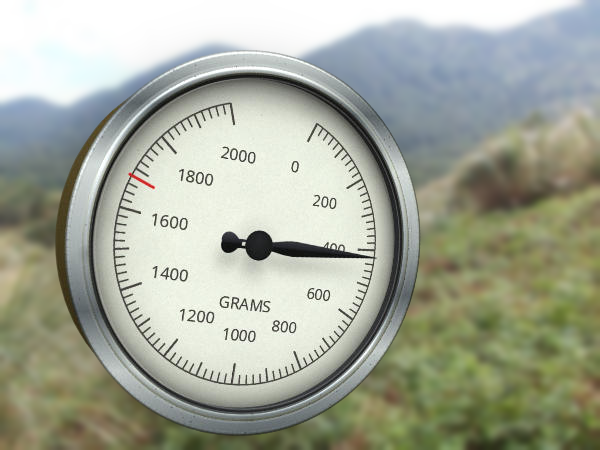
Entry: 420 g
